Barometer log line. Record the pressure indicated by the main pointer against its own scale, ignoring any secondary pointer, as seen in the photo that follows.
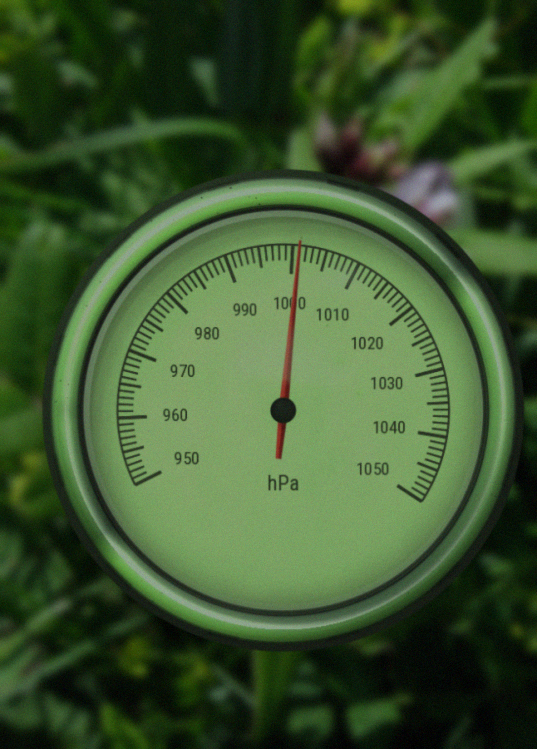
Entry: 1001 hPa
